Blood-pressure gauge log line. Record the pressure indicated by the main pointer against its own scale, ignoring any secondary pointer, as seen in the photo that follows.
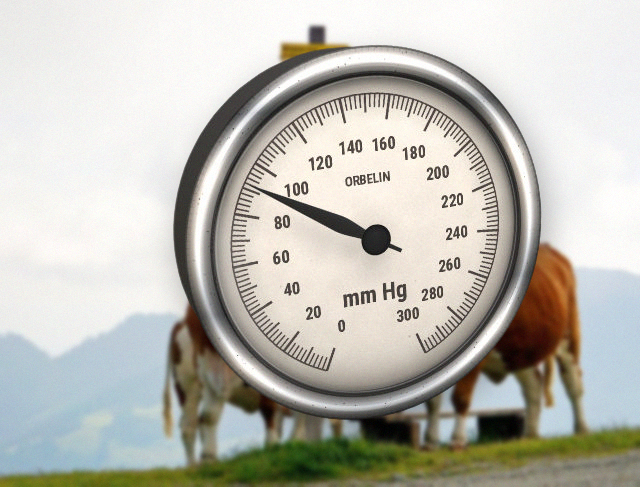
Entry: 92 mmHg
